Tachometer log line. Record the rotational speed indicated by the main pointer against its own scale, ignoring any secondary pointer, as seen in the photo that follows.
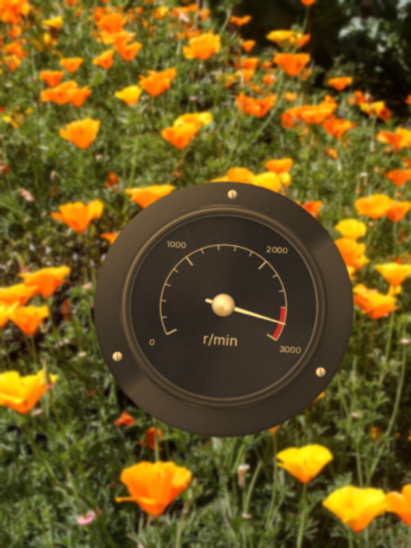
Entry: 2800 rpm
